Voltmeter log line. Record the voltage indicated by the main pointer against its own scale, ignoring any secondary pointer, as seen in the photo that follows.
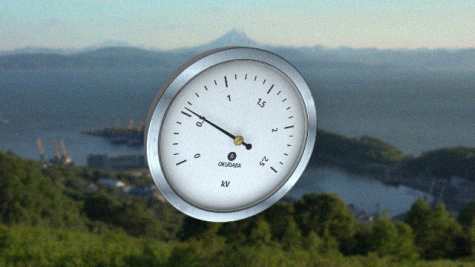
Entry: 0.55 kV
